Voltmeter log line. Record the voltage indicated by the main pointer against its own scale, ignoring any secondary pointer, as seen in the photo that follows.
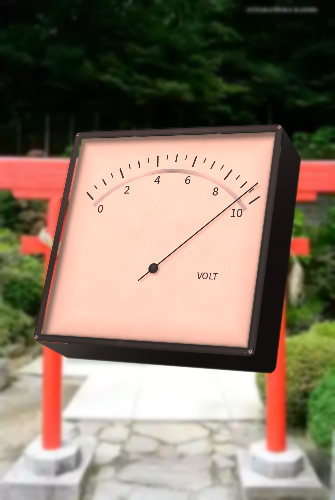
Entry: 9.5 V
